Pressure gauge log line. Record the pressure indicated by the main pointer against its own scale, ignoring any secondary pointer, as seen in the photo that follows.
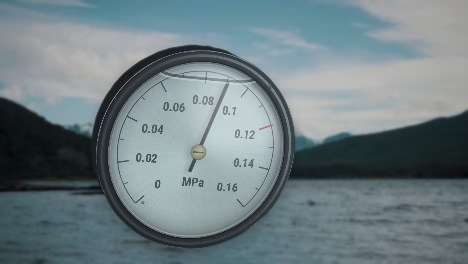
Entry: 0.09 MPa
